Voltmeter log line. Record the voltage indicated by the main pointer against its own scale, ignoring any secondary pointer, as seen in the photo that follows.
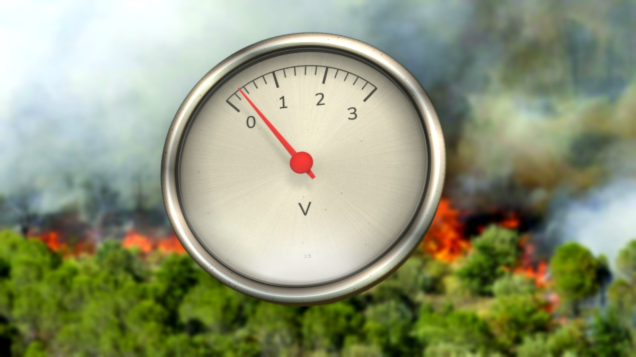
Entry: 0.3 V
